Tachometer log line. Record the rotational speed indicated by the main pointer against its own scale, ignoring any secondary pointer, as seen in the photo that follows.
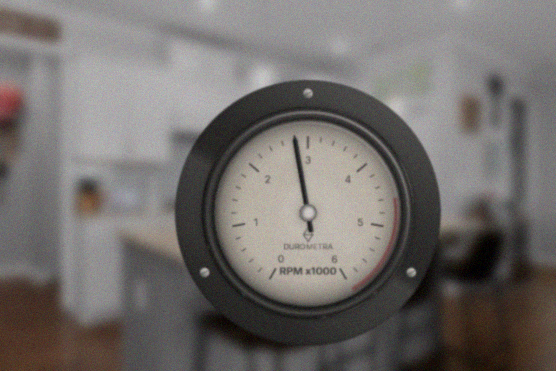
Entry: 2800 rpm
